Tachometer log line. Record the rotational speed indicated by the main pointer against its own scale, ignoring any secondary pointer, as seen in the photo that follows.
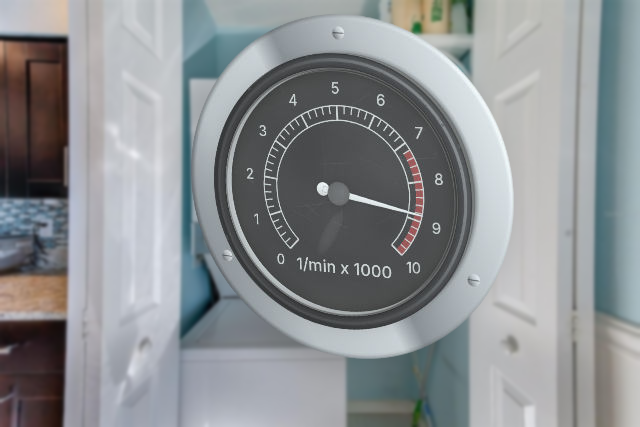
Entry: 8800 rpm
